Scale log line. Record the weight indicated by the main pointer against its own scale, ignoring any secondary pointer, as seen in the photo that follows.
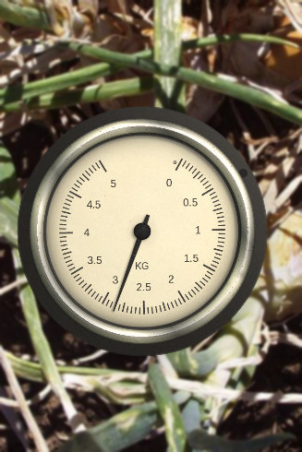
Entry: 2.85 kg
